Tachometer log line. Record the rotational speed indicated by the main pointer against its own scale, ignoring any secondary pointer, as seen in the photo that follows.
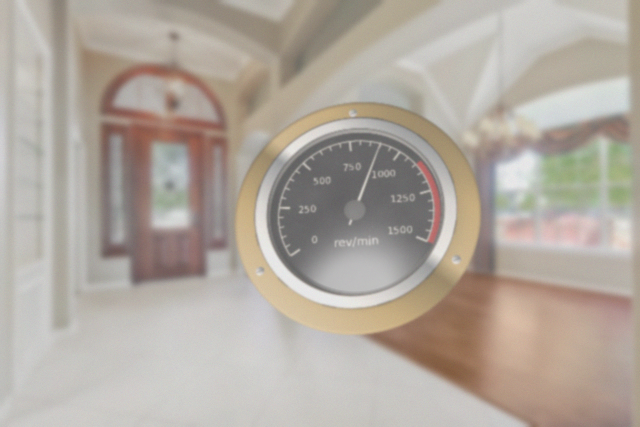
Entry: 900 rpm
